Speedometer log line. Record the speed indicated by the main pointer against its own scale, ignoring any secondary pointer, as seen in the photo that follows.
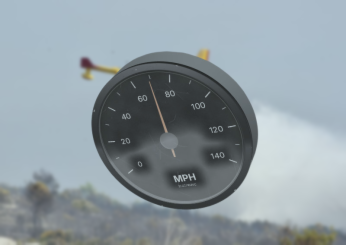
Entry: 70 mph
